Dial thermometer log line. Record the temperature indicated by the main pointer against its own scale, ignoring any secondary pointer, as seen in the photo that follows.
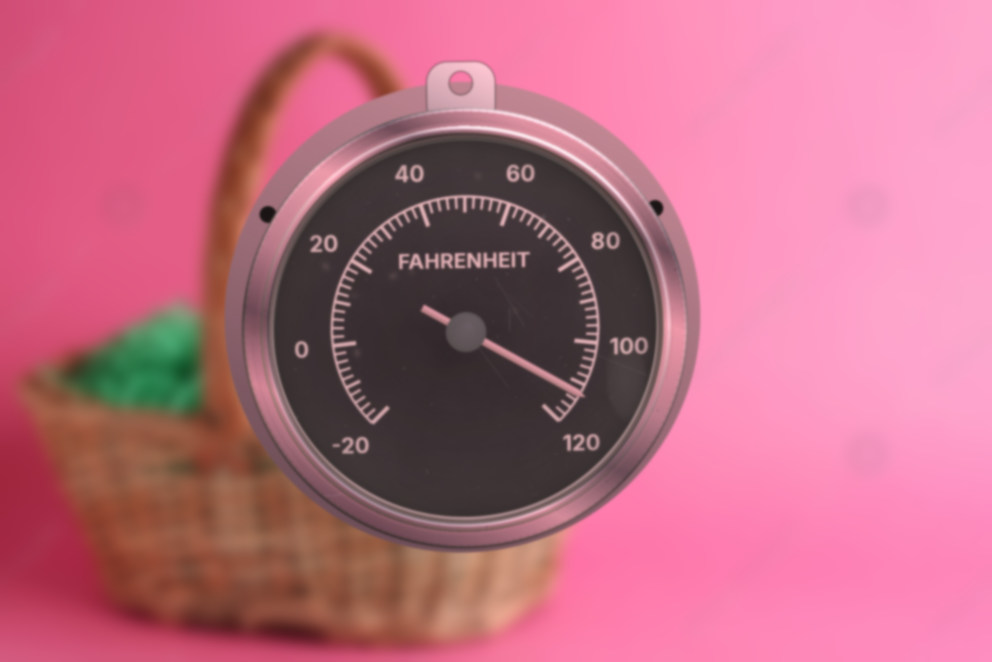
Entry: 112 °F
